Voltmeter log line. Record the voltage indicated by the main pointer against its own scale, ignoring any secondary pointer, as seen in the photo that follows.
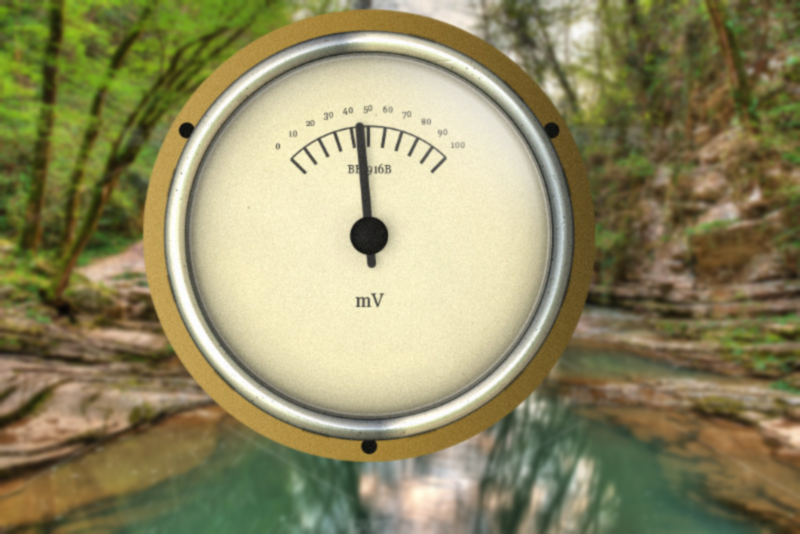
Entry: 45 mV
